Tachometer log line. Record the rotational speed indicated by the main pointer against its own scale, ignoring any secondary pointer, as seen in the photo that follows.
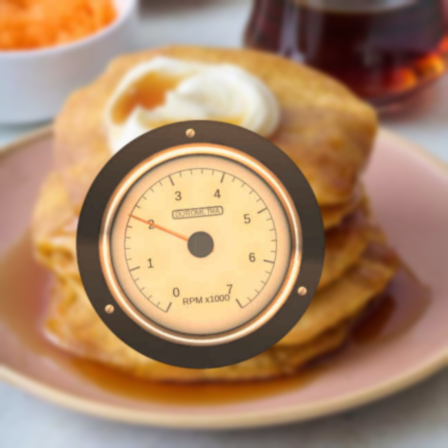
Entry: 2000 rpm
